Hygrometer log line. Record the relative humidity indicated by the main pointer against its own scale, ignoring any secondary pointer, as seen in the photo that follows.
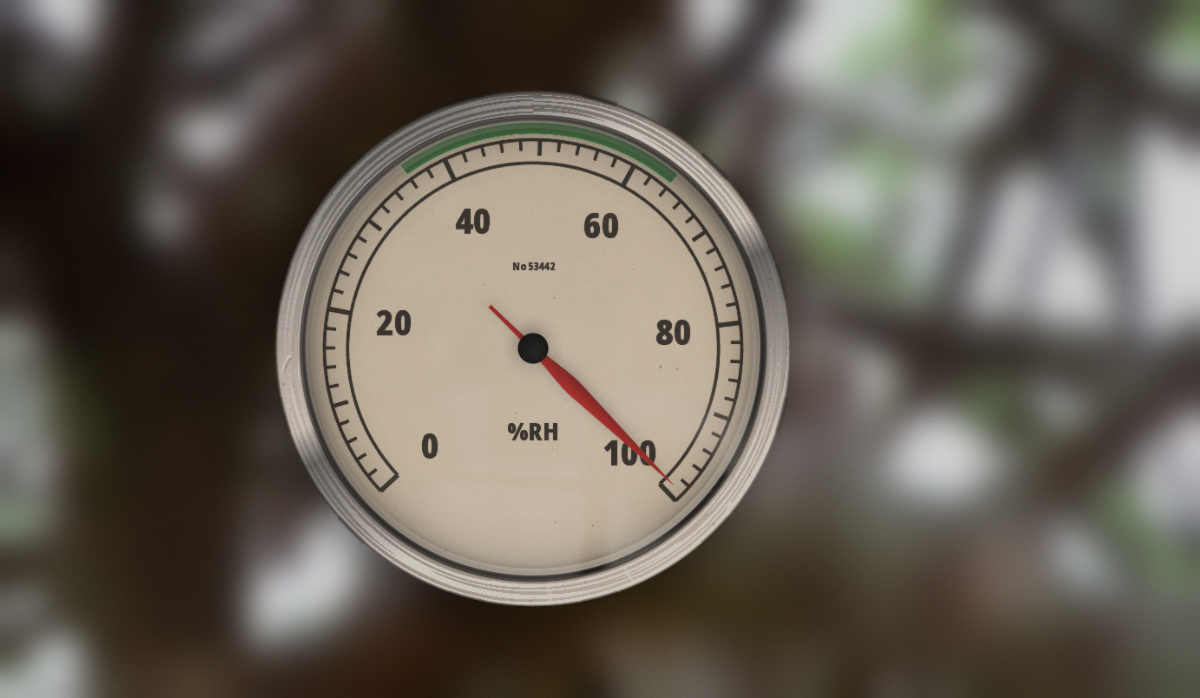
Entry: 99 %
